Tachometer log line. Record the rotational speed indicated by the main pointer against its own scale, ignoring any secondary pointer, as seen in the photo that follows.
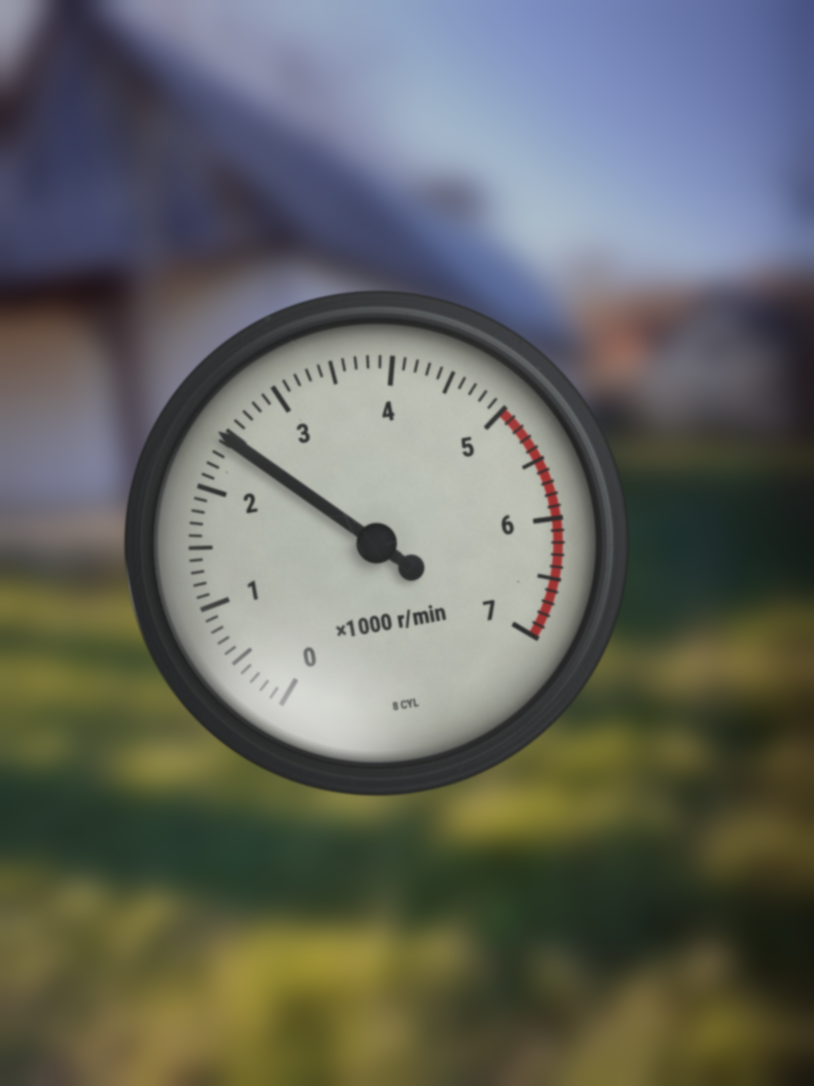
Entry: 2450 rpm
